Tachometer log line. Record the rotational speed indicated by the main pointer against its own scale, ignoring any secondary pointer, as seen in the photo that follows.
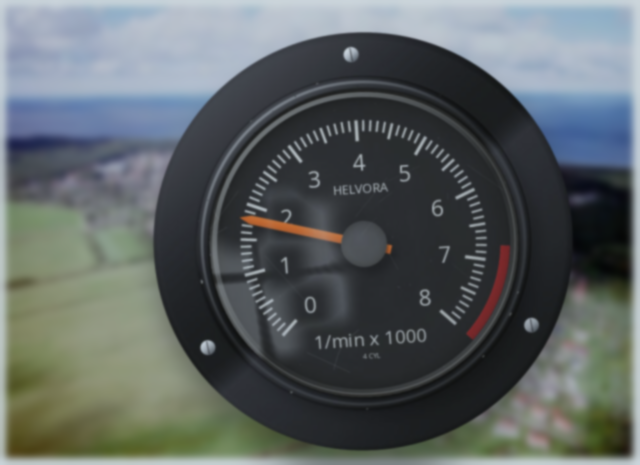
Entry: 1800 rpm
